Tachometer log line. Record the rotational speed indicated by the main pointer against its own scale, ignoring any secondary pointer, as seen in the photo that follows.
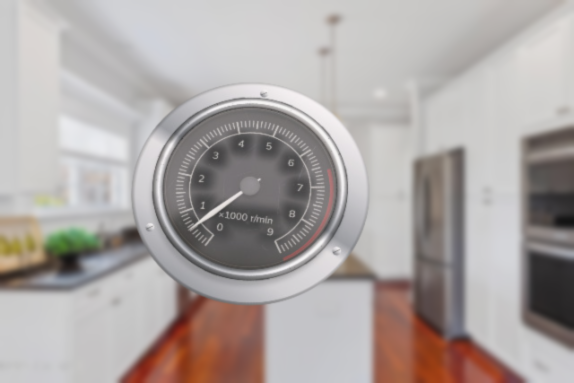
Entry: 500 rpm
